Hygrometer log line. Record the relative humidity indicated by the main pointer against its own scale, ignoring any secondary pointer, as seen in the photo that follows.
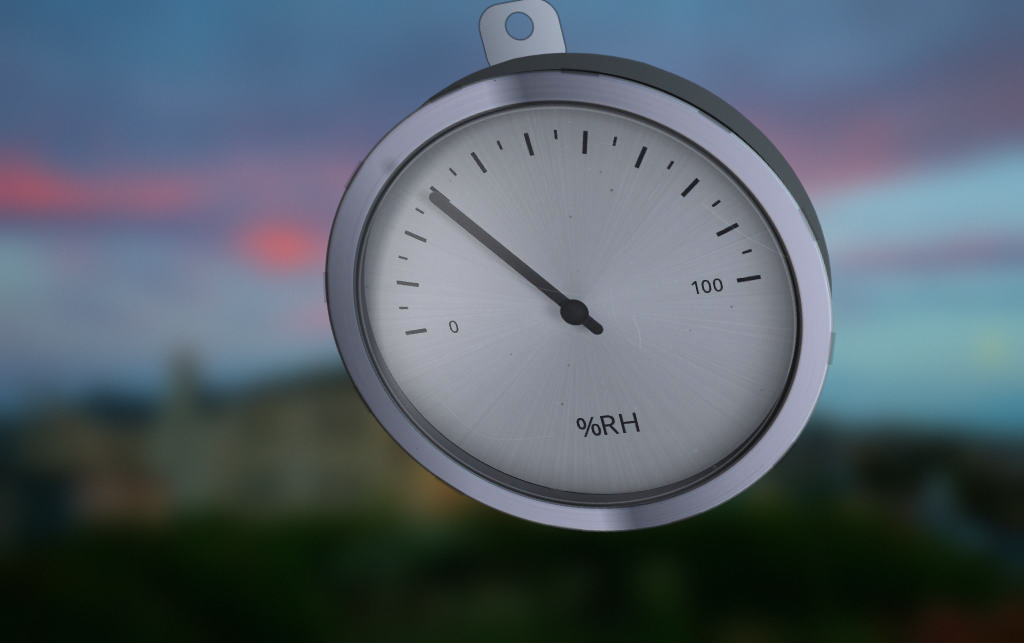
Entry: 30 %
